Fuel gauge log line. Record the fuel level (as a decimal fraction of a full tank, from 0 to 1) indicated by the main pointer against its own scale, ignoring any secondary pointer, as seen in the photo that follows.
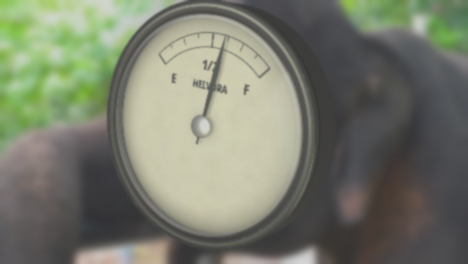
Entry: 0.625
